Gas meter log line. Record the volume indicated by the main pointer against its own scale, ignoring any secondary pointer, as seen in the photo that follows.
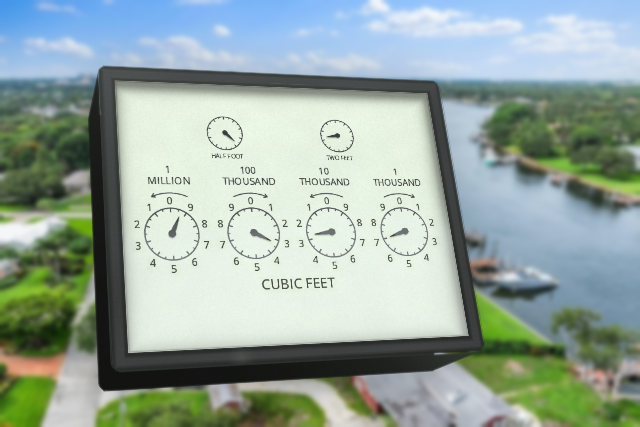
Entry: 932700 ft³
